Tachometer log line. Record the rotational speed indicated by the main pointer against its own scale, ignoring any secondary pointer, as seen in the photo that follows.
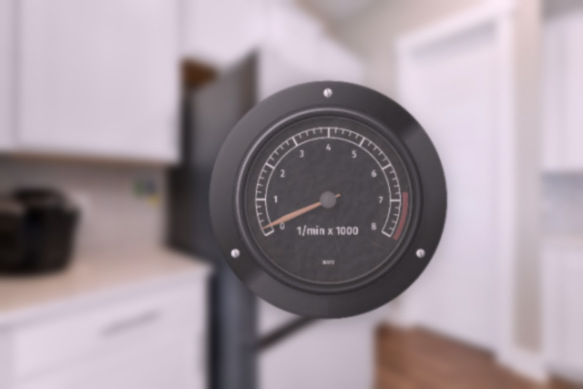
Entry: 200 rpm
